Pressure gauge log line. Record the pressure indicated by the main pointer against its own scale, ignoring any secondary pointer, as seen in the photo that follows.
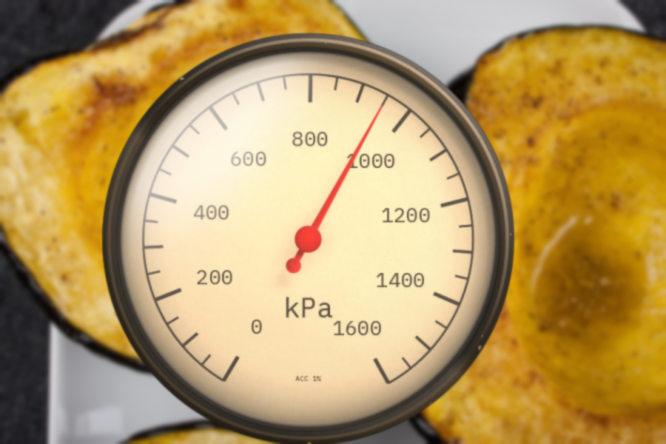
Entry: 950 kPa
